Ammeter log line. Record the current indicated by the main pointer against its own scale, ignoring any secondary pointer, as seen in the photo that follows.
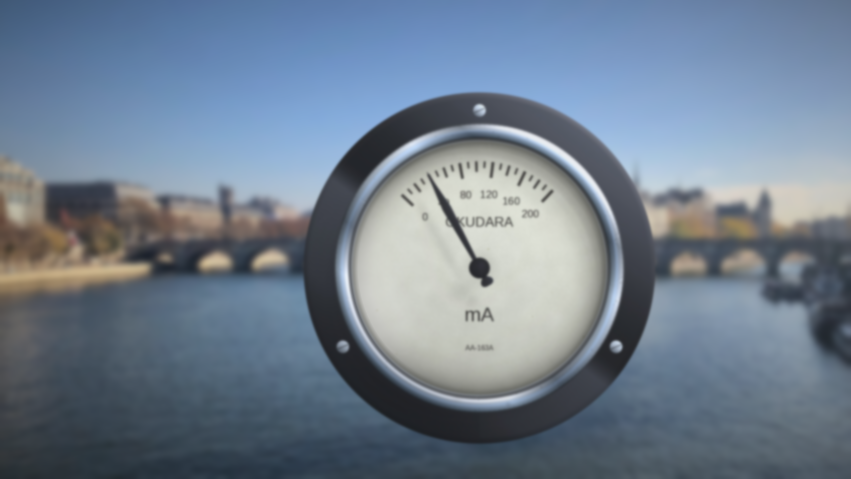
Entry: 40 mA
